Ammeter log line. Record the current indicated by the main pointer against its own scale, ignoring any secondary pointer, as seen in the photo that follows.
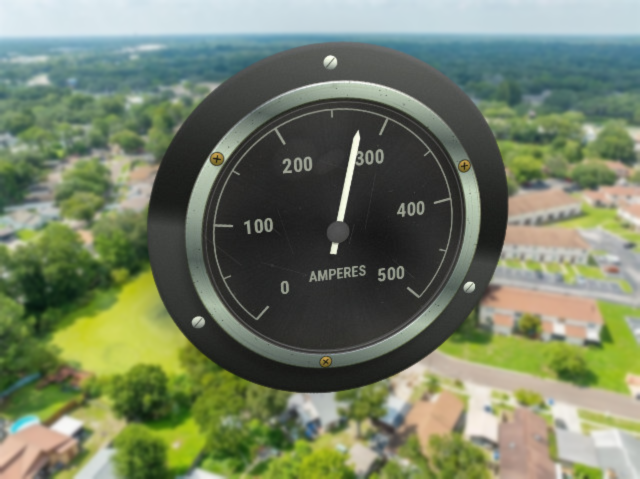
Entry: 275 A
